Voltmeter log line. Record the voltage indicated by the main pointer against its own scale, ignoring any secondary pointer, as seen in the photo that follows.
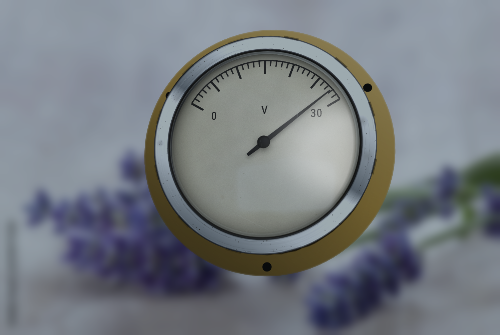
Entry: 28 V
